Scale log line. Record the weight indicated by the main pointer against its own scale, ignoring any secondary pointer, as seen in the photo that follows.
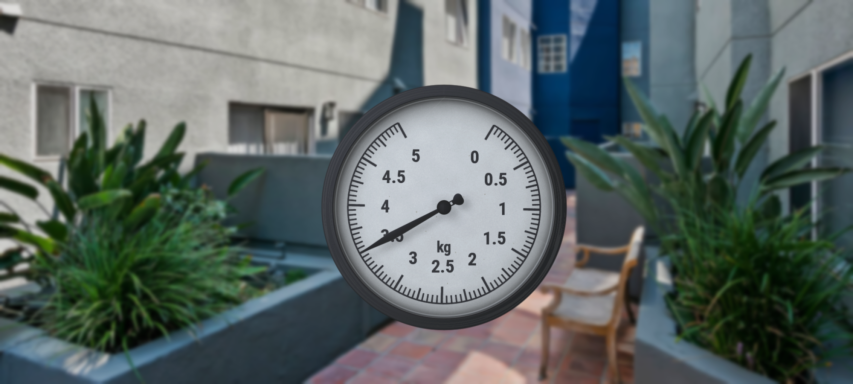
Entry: 3.5 kg
